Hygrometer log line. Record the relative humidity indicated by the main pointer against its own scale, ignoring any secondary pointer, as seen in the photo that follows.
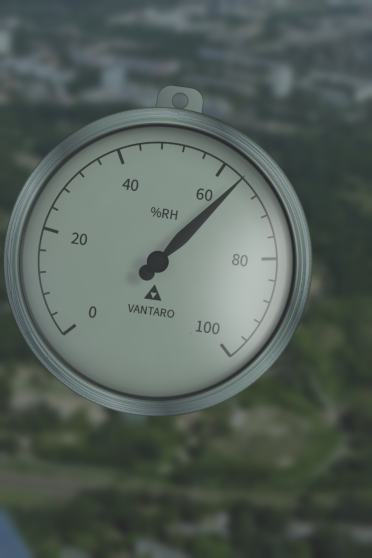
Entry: 64 %
